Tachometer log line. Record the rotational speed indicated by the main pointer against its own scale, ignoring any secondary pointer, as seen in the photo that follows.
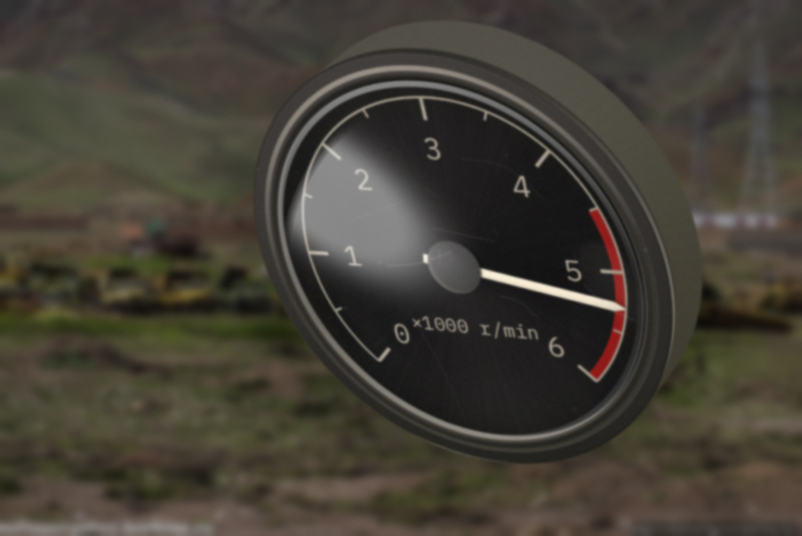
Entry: 5250 rpm
